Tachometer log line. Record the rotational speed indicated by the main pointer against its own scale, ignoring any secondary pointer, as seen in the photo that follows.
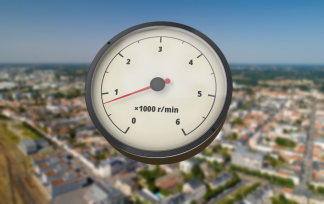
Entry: 750 rpm
